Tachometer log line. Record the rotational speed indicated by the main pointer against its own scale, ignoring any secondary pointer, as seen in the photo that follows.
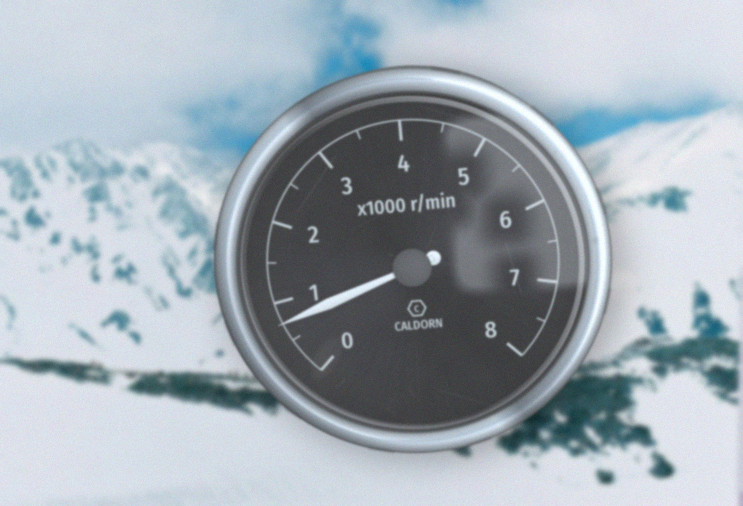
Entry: 750 rpm
